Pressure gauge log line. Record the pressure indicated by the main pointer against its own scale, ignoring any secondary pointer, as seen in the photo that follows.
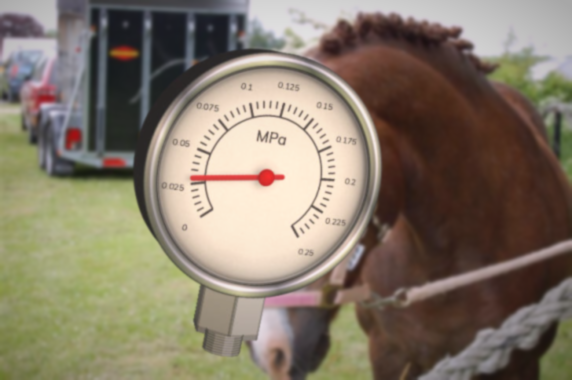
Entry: 0.03 MPa
